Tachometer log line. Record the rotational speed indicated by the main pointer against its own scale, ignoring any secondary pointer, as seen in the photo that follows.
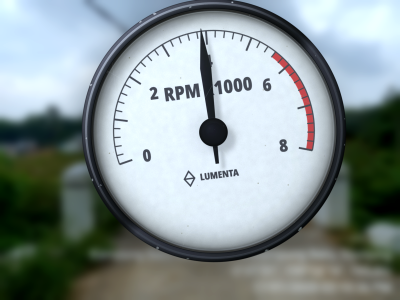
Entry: 3900 rpm
